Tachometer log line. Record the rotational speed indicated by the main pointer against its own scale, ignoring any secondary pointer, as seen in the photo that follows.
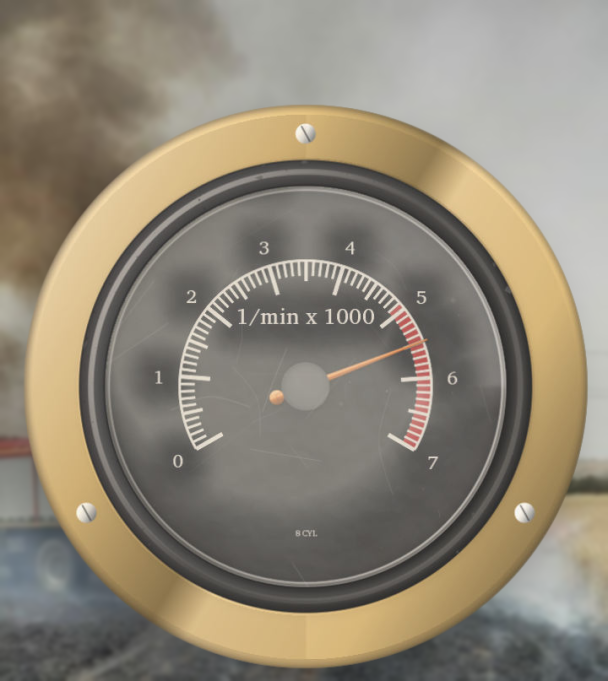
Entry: 5500 rpm
